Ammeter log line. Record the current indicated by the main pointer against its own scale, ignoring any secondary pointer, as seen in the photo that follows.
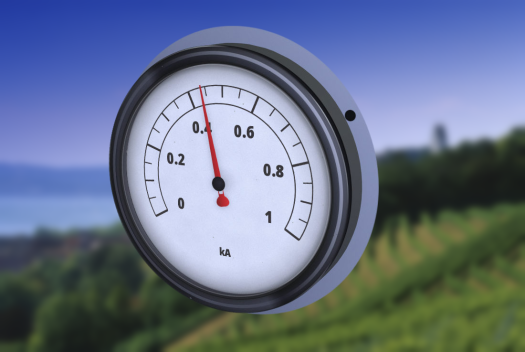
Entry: 0.45 kA
